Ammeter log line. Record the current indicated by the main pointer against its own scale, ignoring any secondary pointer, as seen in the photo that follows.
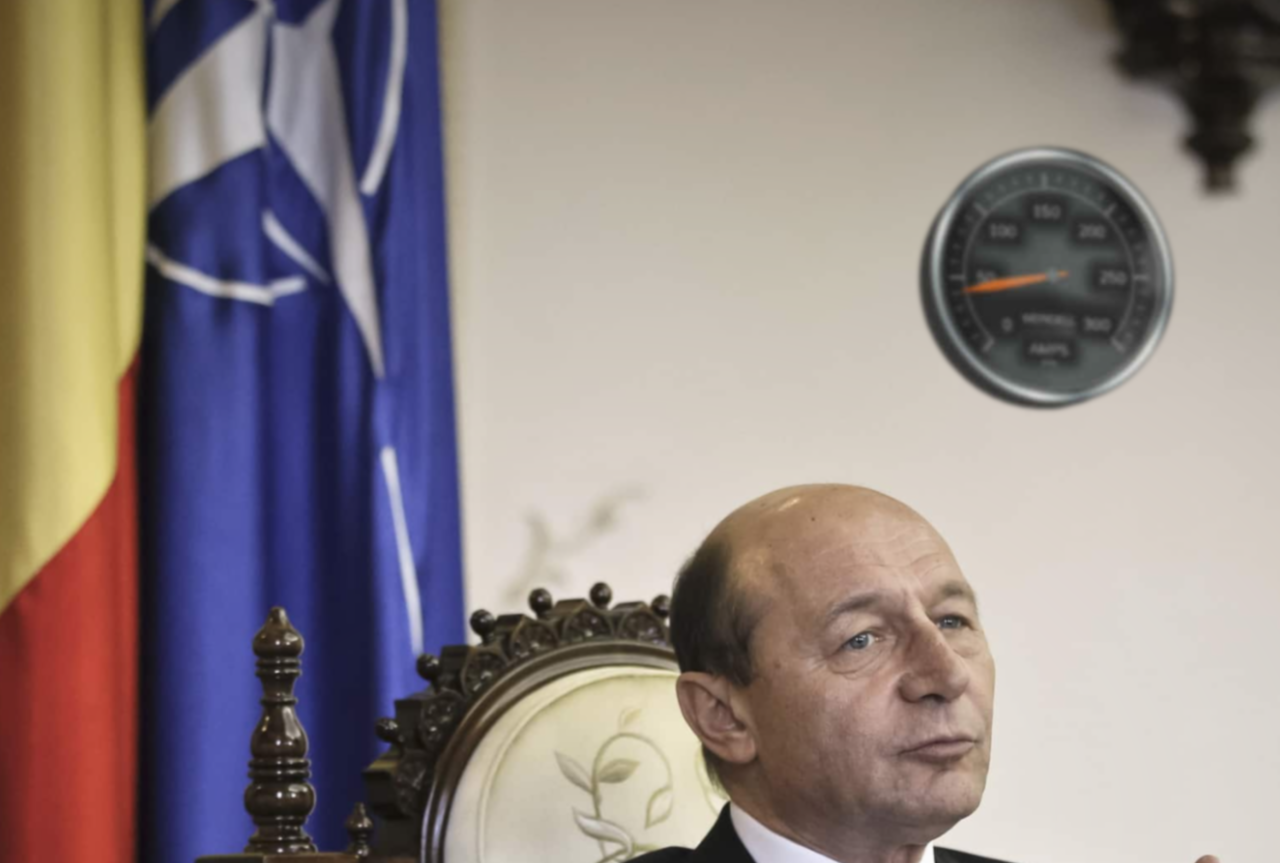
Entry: 40 A
